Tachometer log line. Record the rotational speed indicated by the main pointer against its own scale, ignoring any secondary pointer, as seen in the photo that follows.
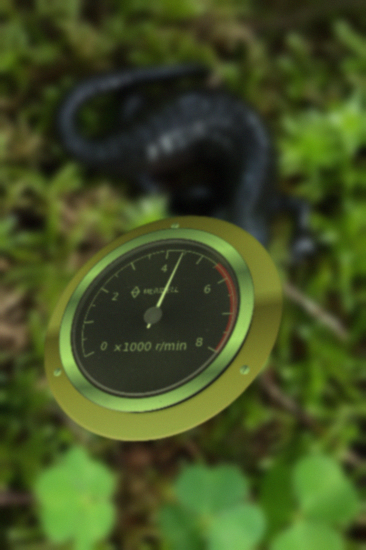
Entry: 4500 rpm
